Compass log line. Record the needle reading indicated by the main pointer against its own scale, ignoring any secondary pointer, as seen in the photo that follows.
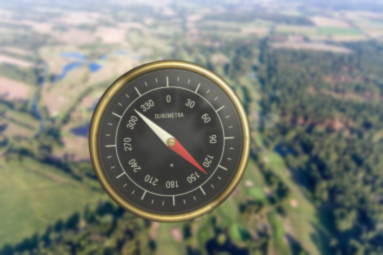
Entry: 135 °
